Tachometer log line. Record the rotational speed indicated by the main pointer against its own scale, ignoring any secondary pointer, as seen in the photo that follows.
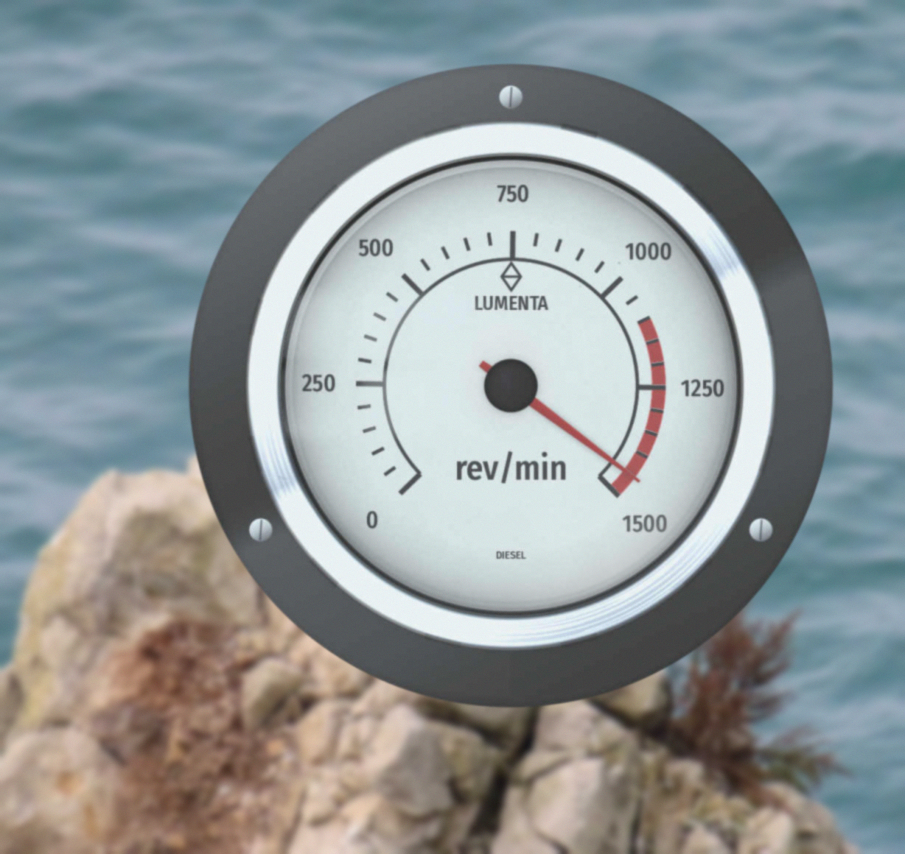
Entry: 1450 rpm
